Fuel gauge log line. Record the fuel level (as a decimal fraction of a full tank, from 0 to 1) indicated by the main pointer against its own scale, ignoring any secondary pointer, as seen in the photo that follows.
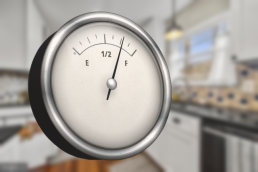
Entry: 0.75
